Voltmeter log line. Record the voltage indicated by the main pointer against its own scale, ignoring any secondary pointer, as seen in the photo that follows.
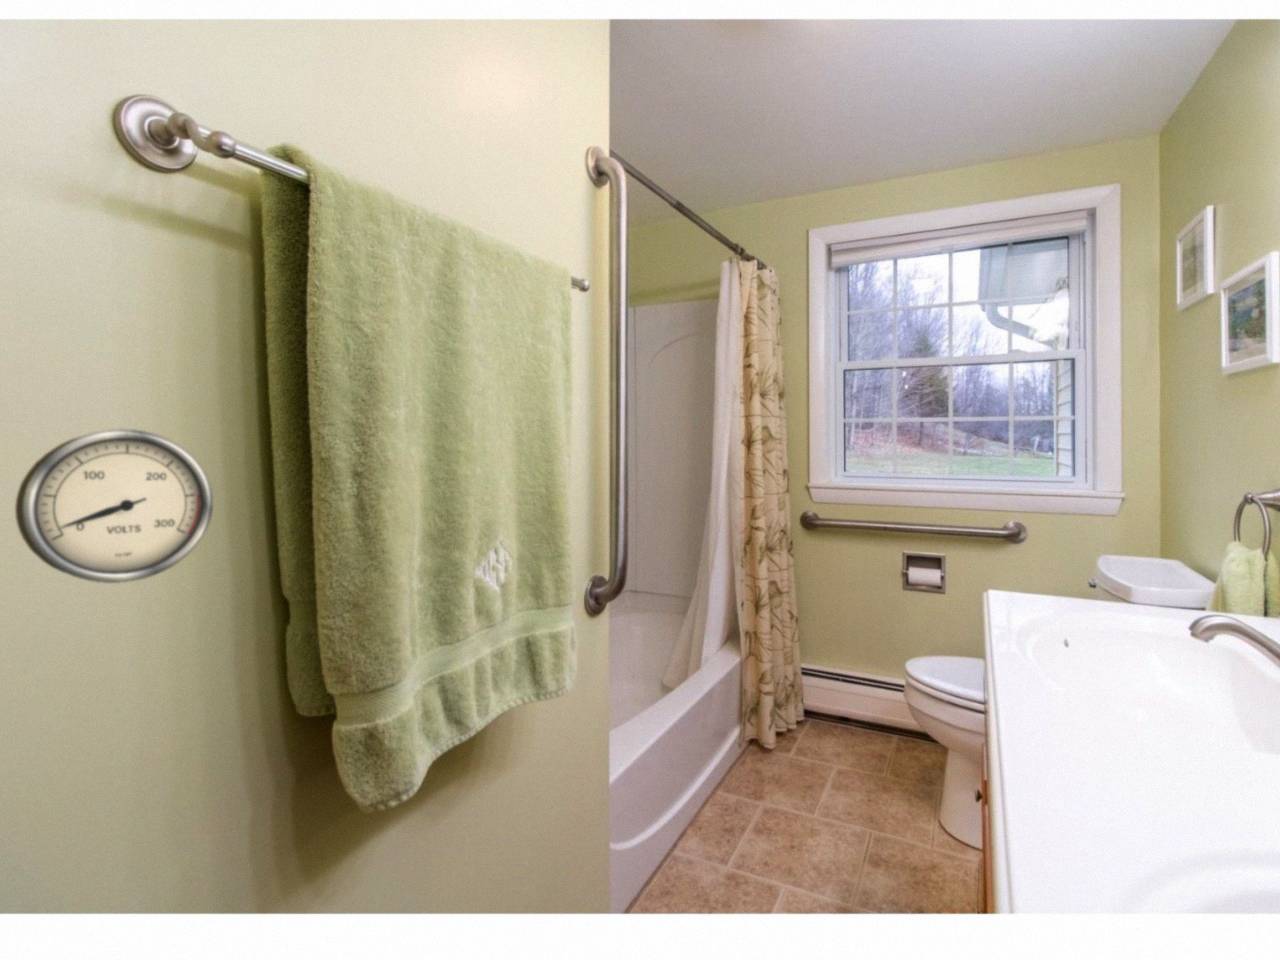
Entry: 10 V
